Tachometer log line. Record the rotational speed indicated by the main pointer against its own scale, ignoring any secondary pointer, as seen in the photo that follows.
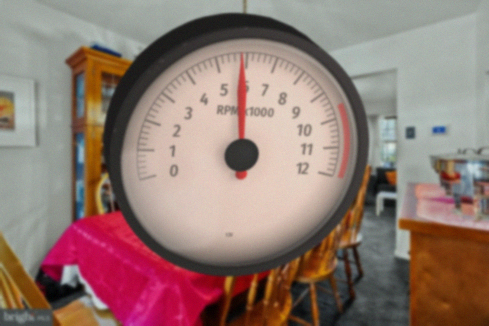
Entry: 5800 rpm
